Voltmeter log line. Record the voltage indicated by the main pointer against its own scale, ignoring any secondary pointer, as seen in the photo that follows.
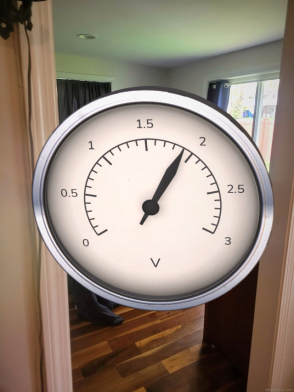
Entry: 1.9 V
